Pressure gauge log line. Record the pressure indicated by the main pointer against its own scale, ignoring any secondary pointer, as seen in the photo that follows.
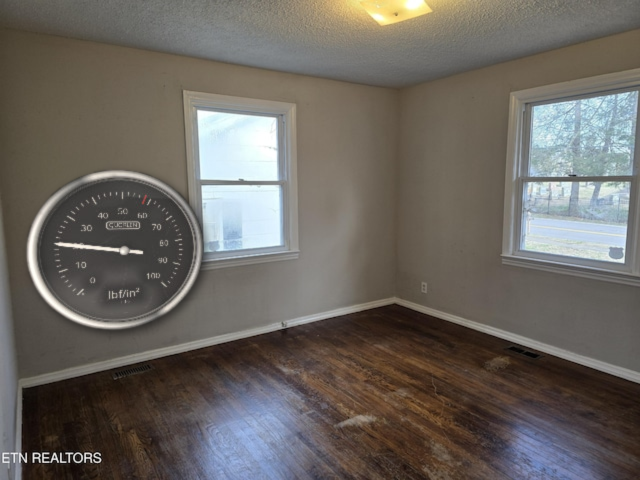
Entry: 20 psi
